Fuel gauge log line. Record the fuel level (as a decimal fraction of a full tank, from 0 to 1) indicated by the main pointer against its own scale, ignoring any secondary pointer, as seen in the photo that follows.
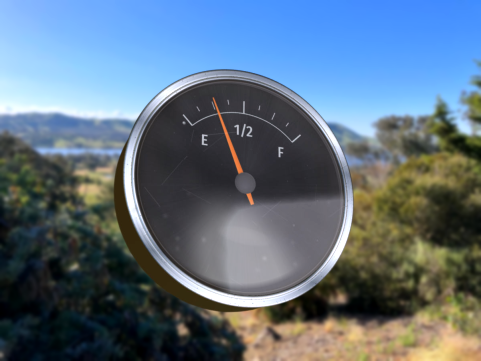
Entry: 0.25
